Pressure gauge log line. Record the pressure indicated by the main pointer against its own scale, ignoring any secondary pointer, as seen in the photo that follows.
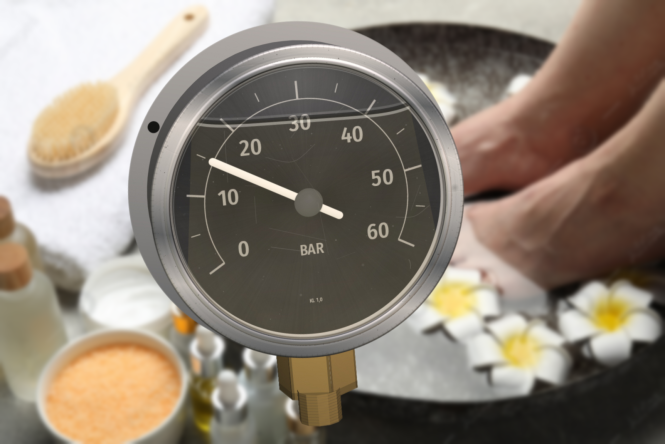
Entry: 15 bar
